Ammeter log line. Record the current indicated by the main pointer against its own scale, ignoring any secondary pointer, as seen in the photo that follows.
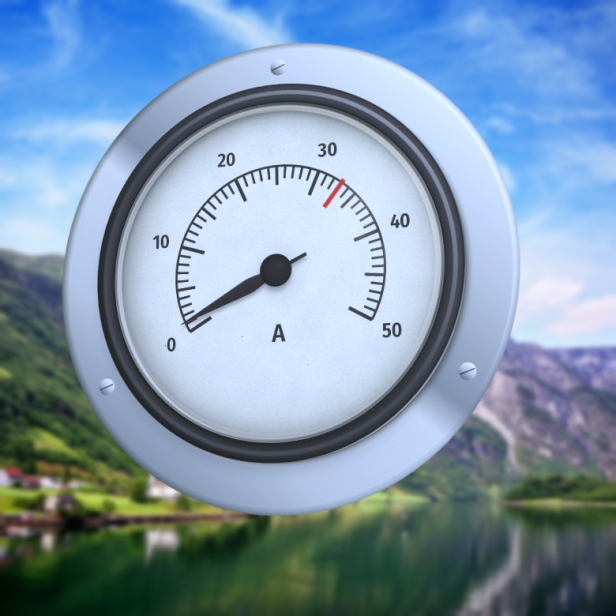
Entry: 1 A
